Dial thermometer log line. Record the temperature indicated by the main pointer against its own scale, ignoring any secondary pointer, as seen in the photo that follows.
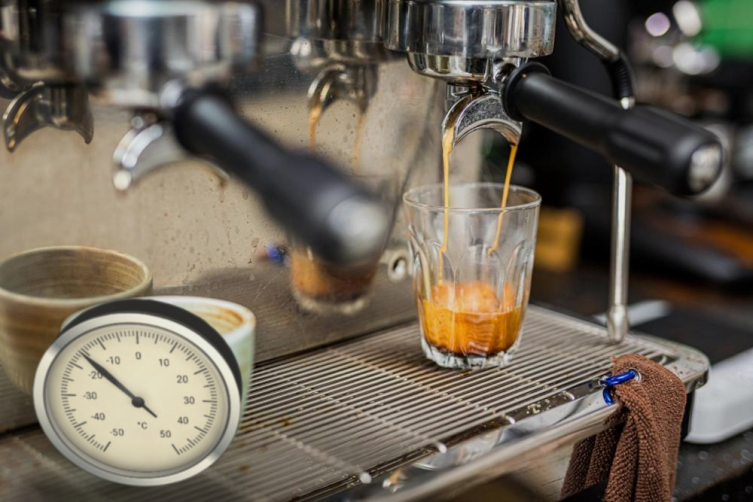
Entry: -15 °C
